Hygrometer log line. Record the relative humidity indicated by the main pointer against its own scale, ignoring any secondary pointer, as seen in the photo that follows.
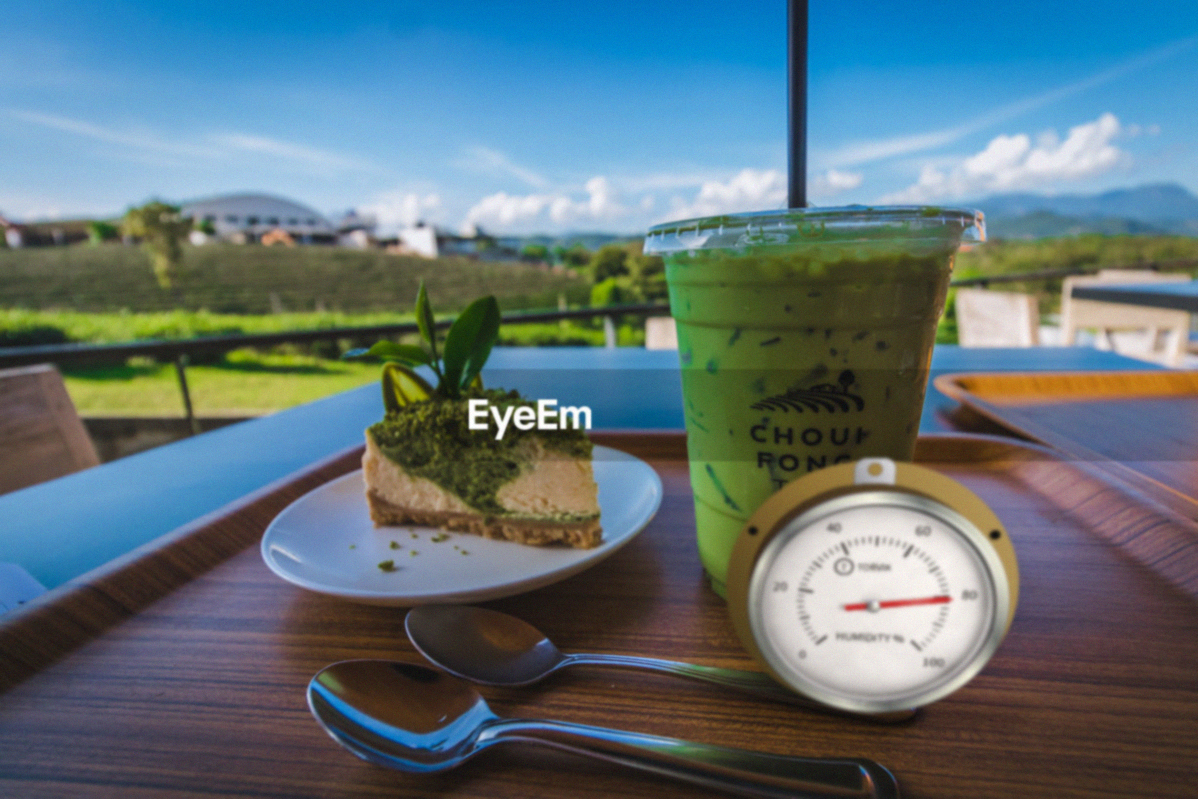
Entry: 80 %
